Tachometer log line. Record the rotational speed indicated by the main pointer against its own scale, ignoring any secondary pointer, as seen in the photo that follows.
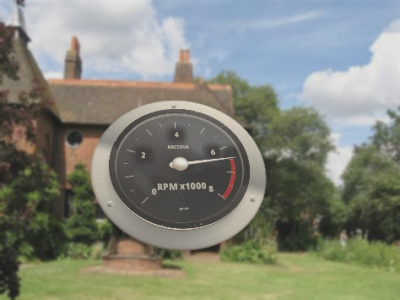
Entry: 6500 rpm
